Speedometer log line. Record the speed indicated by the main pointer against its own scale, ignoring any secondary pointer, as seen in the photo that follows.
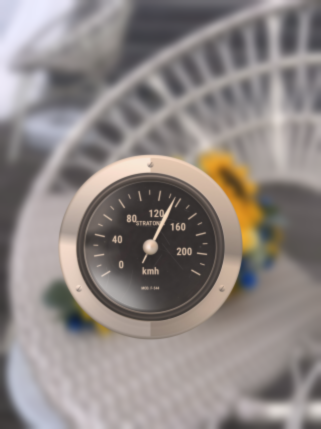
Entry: 135 km/h
